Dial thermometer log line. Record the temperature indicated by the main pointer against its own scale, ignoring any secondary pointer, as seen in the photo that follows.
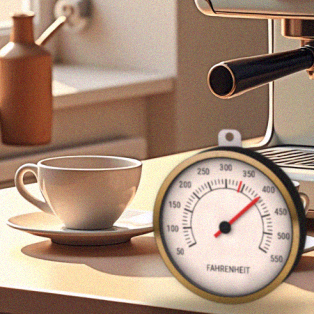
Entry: 400 °F
